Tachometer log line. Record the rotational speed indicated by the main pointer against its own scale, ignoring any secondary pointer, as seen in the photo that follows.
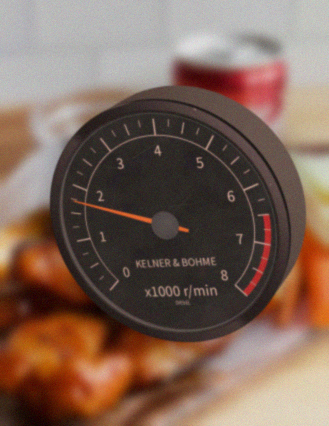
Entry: 1750 rpm
